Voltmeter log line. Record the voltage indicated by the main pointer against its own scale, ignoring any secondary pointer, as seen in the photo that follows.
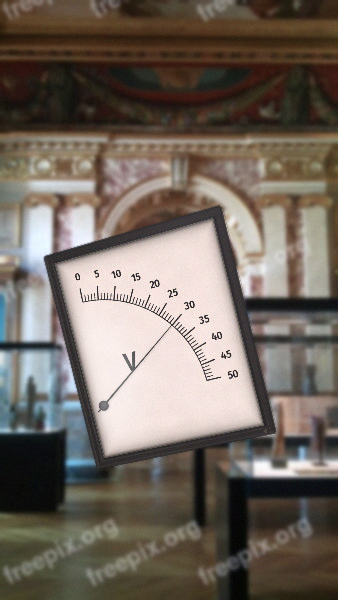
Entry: 30 V
